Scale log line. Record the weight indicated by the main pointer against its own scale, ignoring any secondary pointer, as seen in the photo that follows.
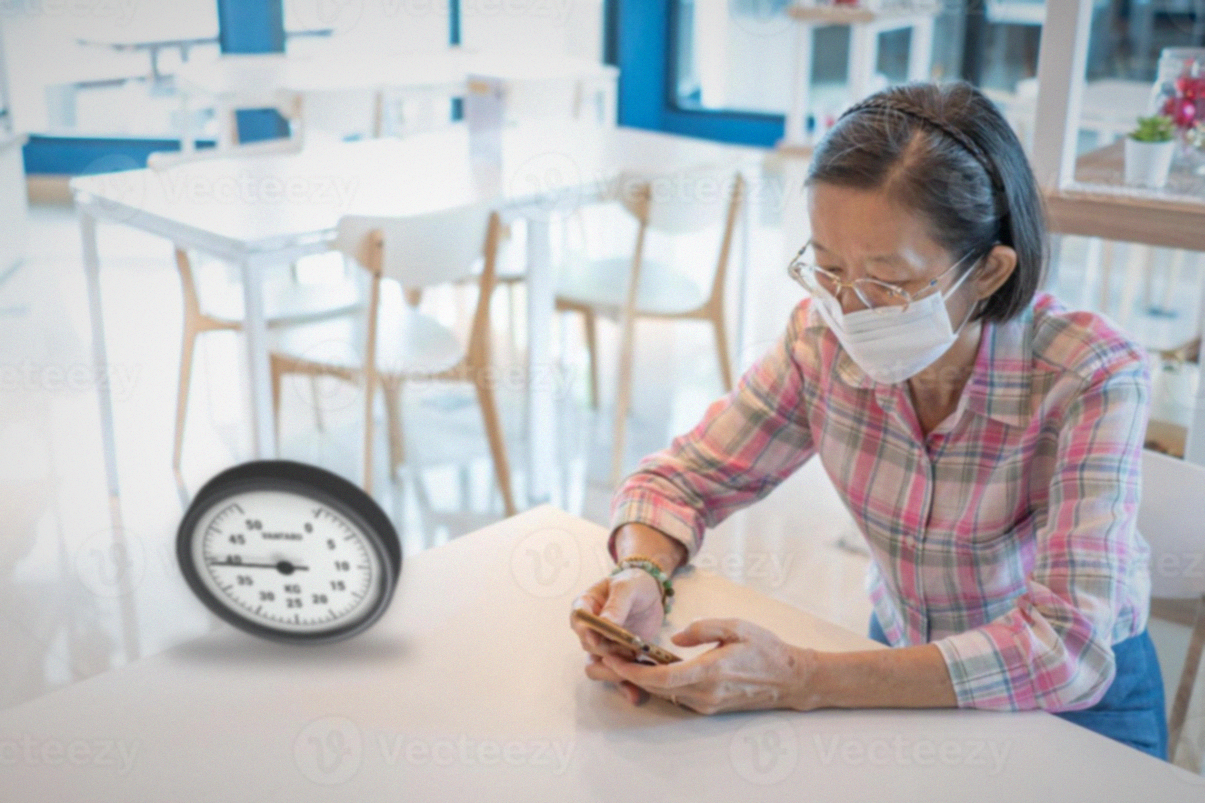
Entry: 40 kg
